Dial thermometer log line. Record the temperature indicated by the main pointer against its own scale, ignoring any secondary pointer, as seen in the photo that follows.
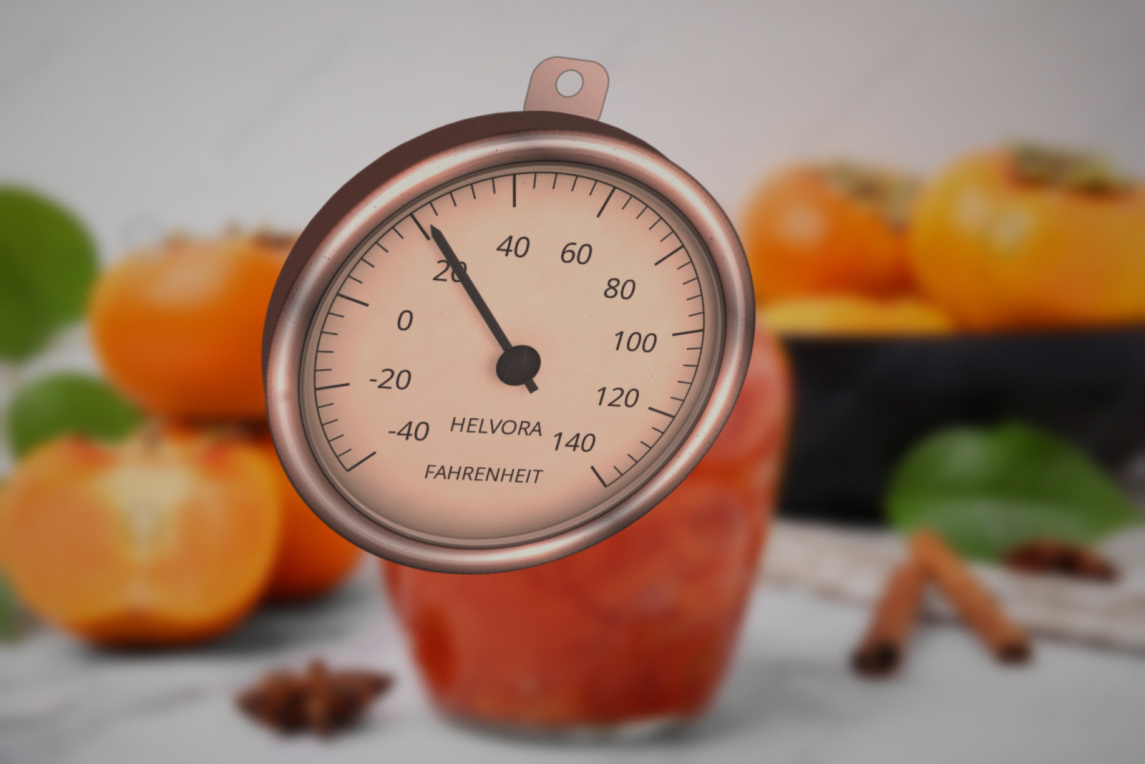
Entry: 22 °F
